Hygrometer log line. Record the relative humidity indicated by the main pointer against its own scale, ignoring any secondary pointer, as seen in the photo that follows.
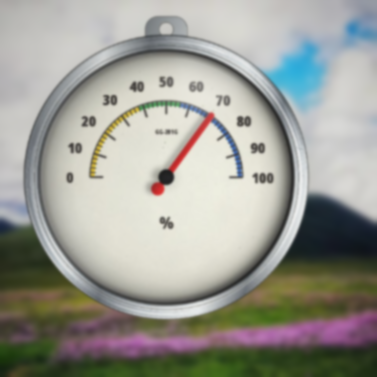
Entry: 70 %
